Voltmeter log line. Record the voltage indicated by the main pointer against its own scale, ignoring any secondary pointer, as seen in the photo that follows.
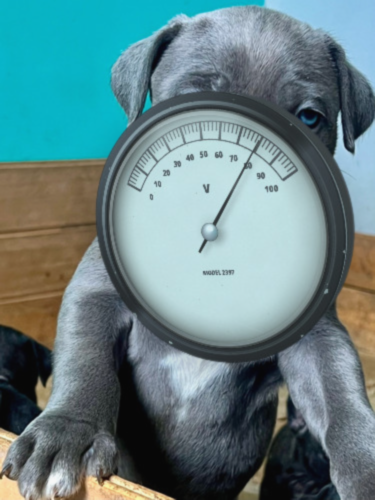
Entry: 80 V
